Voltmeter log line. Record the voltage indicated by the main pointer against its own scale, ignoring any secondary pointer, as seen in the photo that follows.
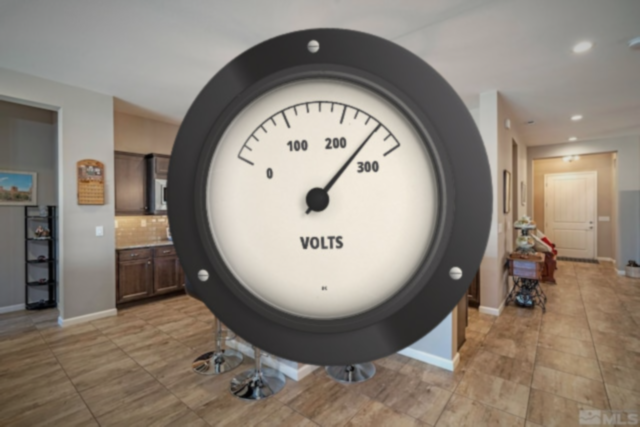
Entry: 260 V
